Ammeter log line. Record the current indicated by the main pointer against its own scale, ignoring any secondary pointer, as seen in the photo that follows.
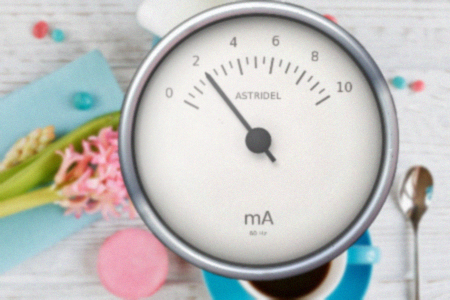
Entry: 2 mA
